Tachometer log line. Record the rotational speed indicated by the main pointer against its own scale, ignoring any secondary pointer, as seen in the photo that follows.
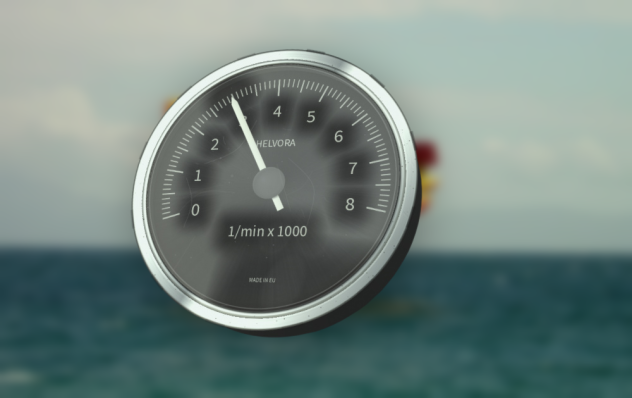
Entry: 3000 rpm
